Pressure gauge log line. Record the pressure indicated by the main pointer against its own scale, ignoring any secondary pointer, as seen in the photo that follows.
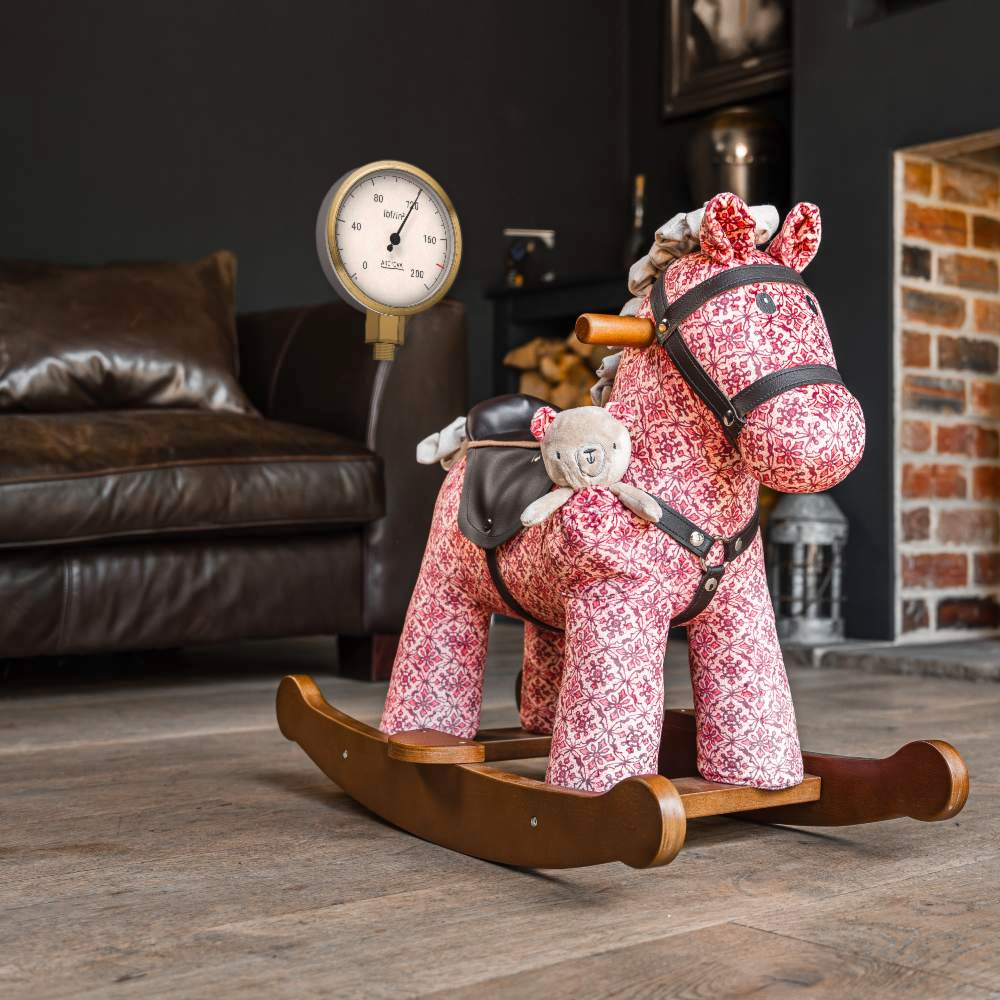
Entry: 120 psi
